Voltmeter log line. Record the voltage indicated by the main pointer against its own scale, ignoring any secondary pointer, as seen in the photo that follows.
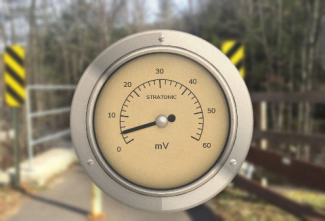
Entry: 4 mV
